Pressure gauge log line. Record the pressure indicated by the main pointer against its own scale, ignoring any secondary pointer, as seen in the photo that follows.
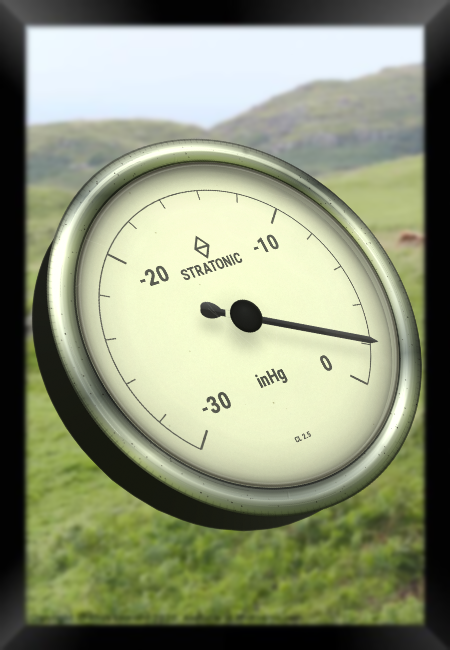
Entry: -2 inHg
